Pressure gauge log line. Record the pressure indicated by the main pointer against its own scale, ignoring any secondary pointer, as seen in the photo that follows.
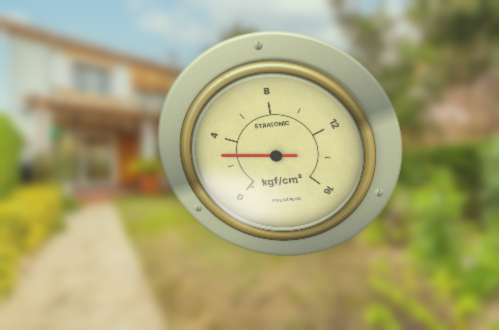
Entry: 3 kg/cm²
